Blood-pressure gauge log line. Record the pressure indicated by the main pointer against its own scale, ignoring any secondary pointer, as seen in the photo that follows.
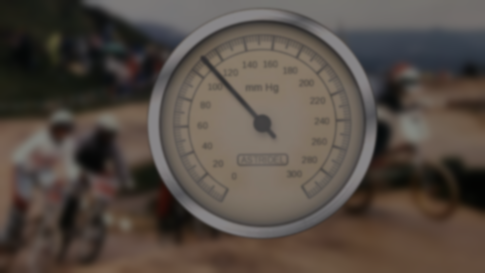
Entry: 110 mmHg
